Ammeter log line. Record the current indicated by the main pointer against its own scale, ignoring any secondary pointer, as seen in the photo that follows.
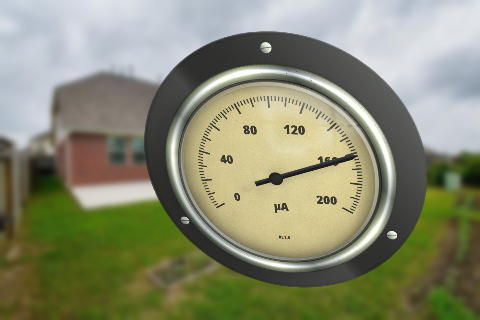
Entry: 160 µA
